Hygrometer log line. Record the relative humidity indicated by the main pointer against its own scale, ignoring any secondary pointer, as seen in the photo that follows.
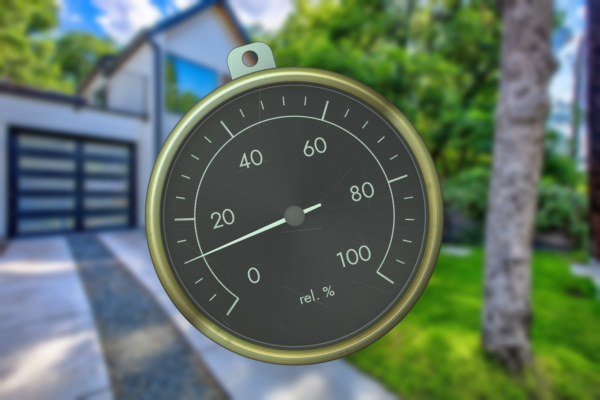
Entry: 12 %
